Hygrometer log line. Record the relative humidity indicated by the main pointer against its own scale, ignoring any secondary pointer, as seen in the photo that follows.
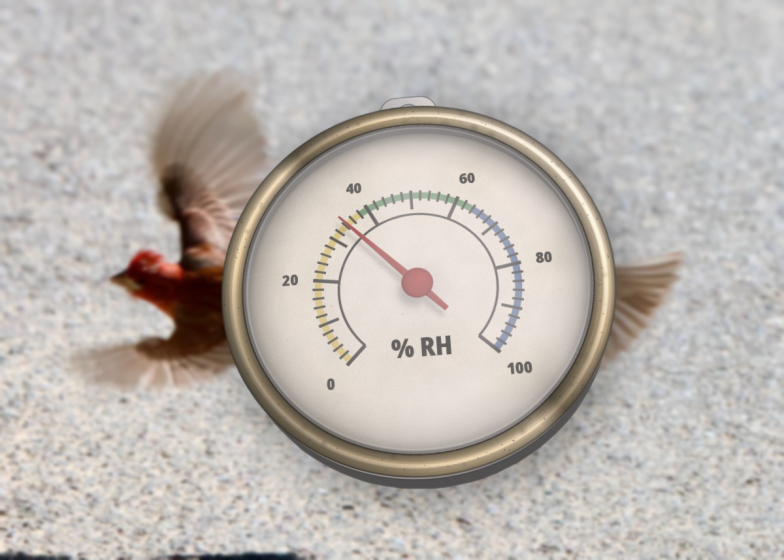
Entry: 34 %
